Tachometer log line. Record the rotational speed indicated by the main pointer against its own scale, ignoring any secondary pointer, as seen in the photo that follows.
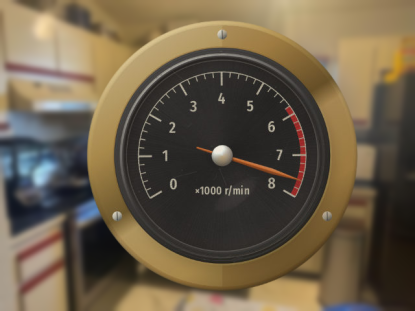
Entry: 7600 rpm
